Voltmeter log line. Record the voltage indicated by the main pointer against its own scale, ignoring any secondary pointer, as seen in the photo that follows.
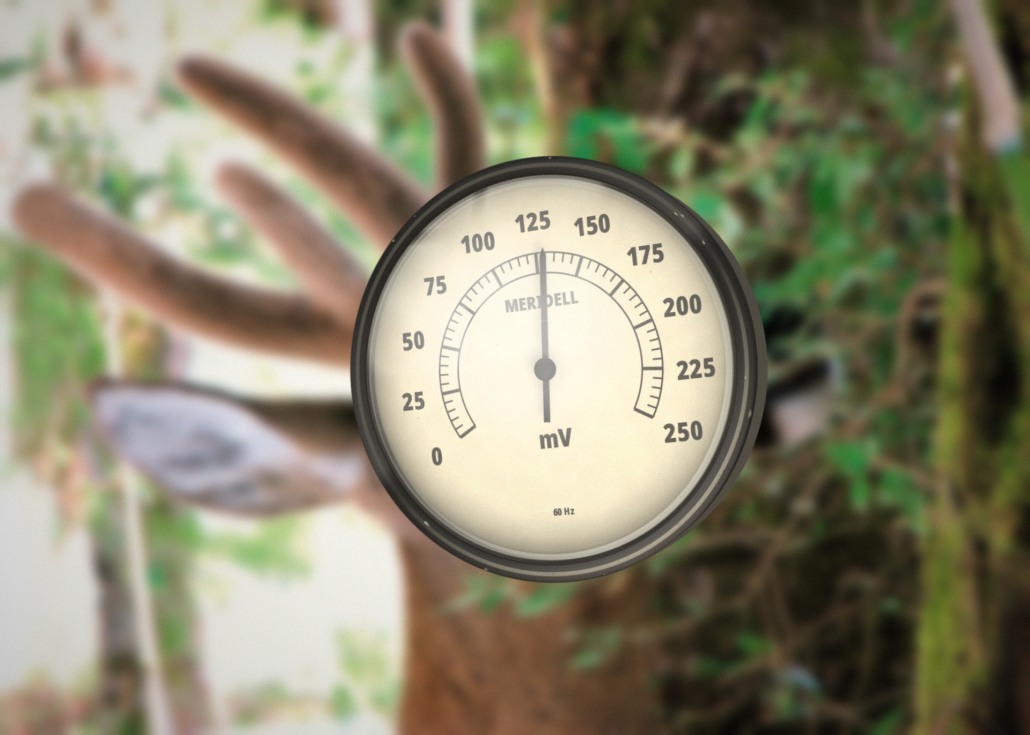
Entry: 130 mV
